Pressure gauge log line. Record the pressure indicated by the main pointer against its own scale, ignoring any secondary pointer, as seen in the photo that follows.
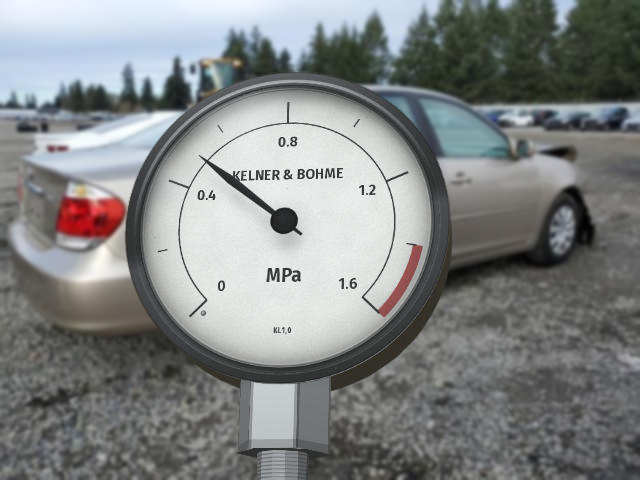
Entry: 0.5 MPa
